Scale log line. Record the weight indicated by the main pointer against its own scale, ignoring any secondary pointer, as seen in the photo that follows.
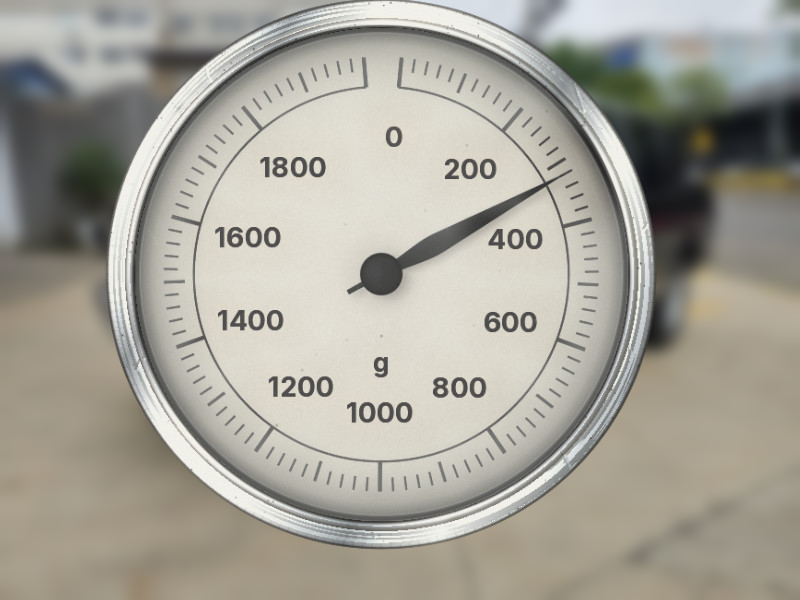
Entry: 320 g
